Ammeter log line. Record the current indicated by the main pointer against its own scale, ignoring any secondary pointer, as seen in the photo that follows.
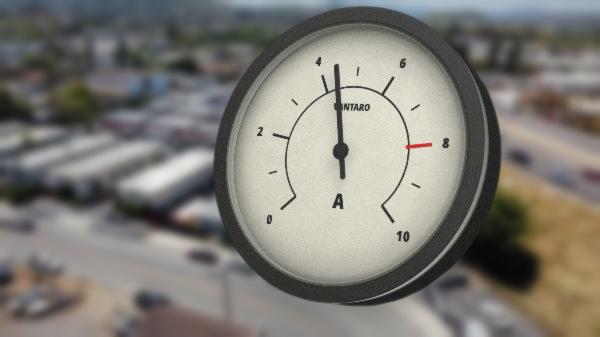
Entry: 4.5 A
